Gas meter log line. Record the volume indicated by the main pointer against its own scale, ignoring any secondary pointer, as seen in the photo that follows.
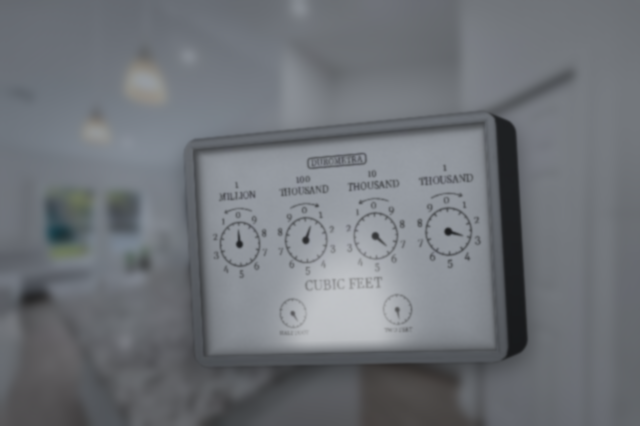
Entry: 6300 ft³
